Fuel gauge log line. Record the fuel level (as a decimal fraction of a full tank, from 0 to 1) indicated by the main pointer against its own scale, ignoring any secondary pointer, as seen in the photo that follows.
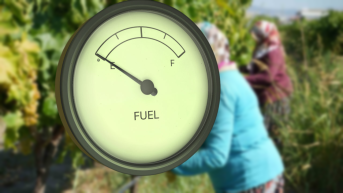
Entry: 0
